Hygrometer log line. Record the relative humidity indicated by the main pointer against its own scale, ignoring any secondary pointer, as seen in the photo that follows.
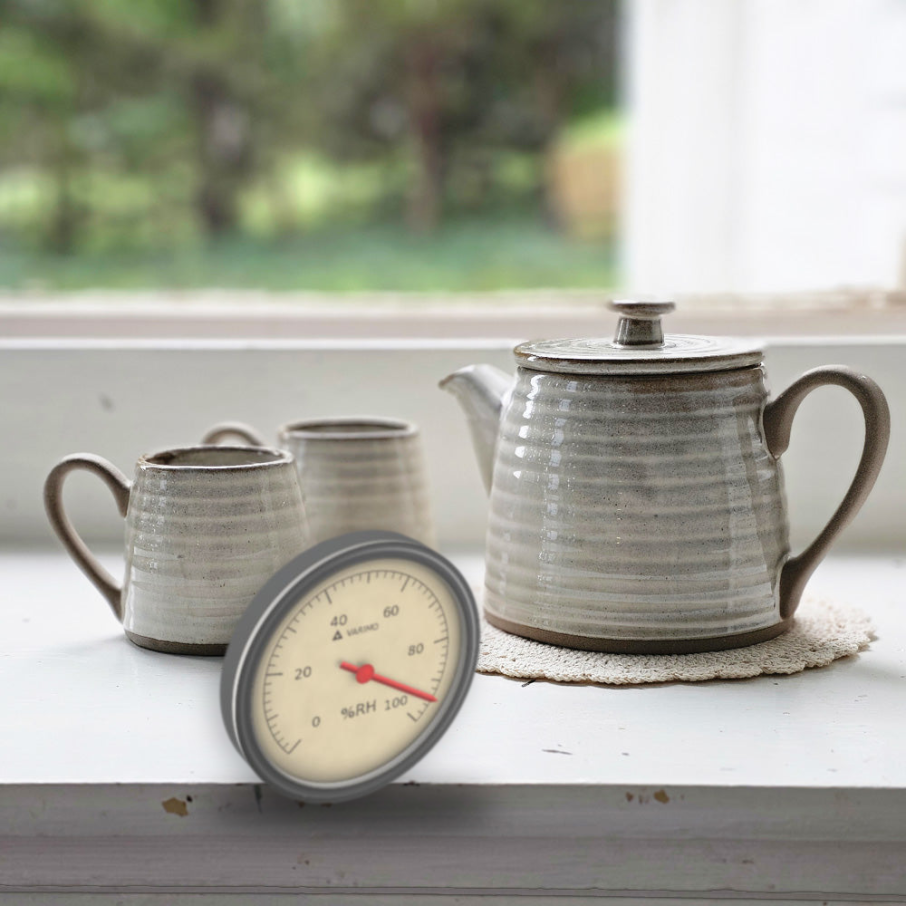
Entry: 94 %
